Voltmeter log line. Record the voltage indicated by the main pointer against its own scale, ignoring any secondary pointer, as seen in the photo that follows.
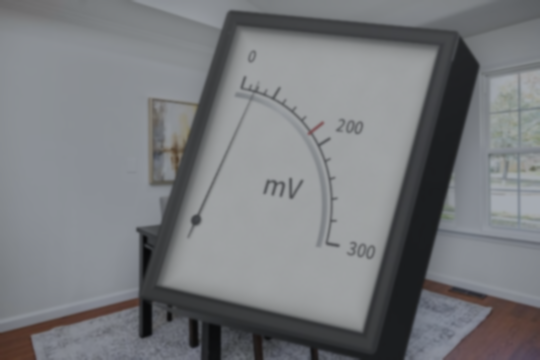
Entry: 60 mV
